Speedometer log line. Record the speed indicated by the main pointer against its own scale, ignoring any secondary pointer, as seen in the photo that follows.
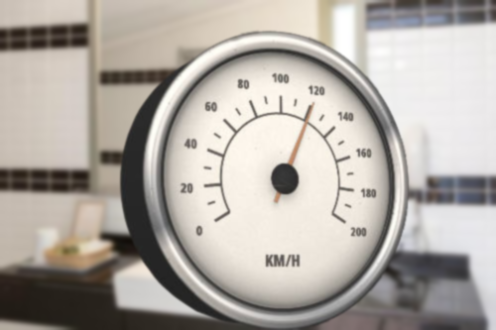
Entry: 120 km/h
